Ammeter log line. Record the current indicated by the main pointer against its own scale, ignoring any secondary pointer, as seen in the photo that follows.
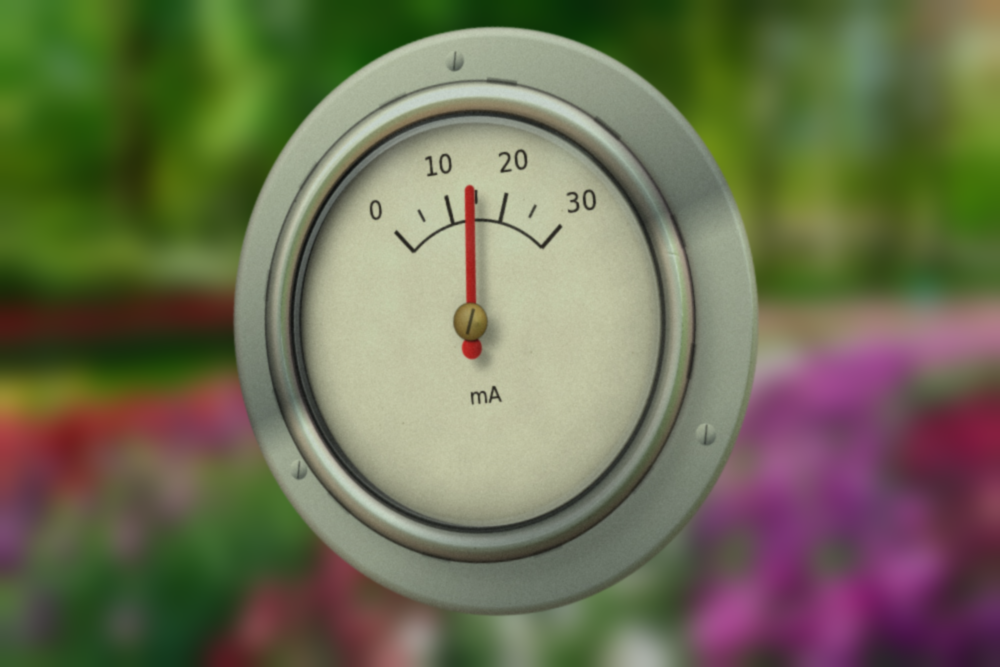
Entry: 15 mA
